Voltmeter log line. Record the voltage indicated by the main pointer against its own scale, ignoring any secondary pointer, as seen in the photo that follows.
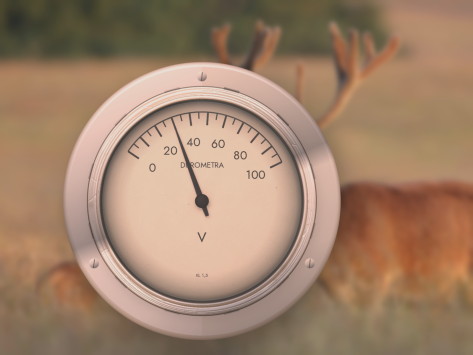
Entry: 30 V
